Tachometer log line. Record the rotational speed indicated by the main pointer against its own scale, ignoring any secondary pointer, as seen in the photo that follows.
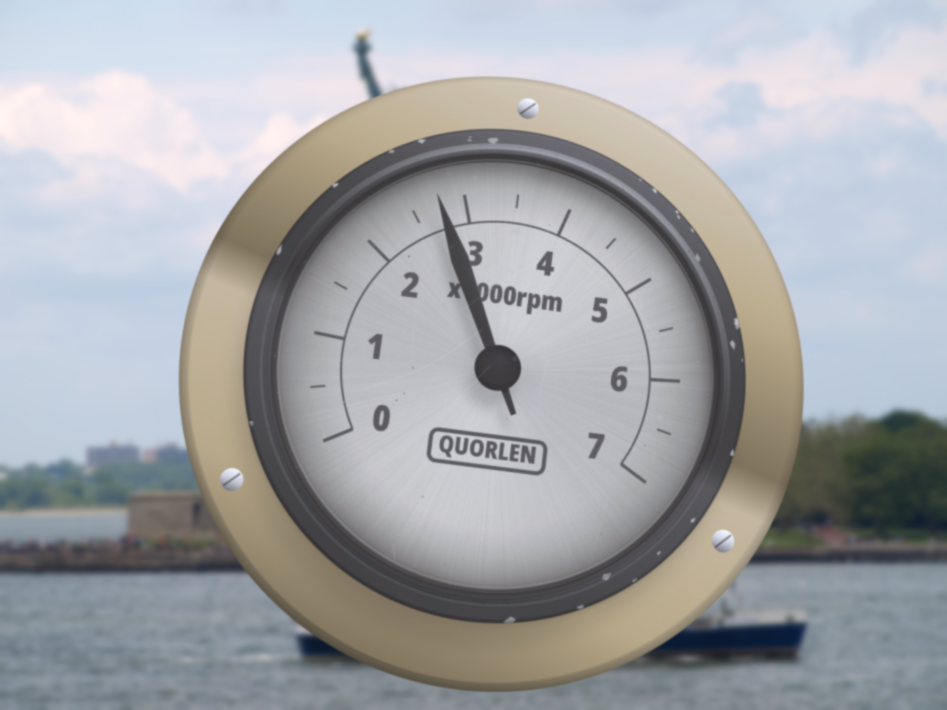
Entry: 2750 rpm
